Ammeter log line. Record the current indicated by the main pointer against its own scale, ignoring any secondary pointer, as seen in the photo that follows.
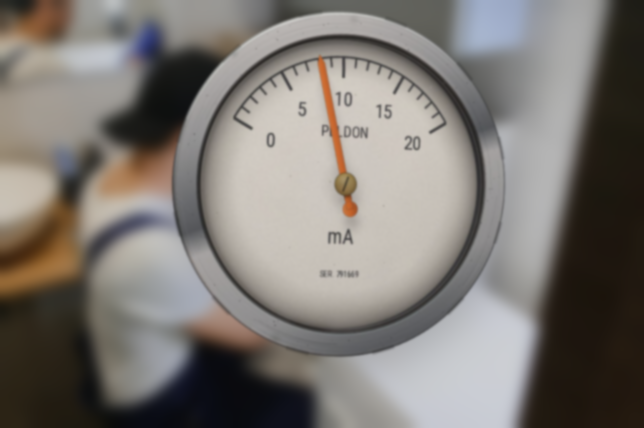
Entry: 8 mA
